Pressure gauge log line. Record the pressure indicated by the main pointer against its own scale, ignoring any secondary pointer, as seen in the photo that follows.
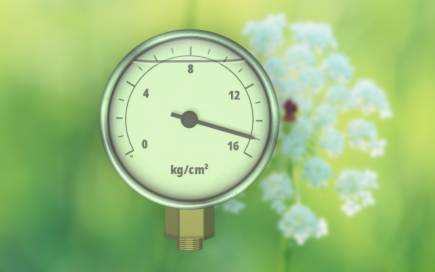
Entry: 15 kg/cm²
